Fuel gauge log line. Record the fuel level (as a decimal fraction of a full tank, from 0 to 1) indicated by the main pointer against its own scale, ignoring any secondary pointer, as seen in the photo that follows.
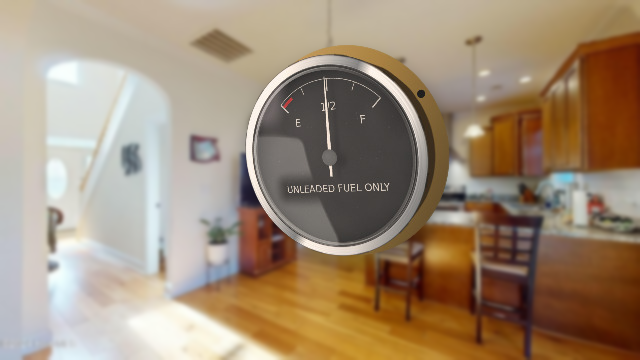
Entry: 0.5
